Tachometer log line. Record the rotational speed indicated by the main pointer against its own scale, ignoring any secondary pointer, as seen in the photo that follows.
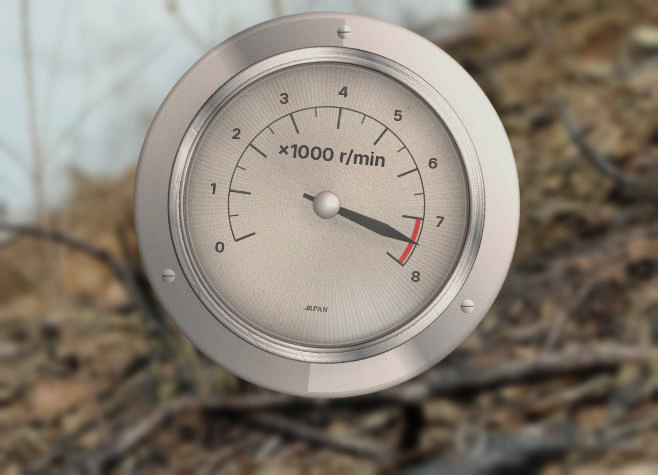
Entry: 7500 rpm
